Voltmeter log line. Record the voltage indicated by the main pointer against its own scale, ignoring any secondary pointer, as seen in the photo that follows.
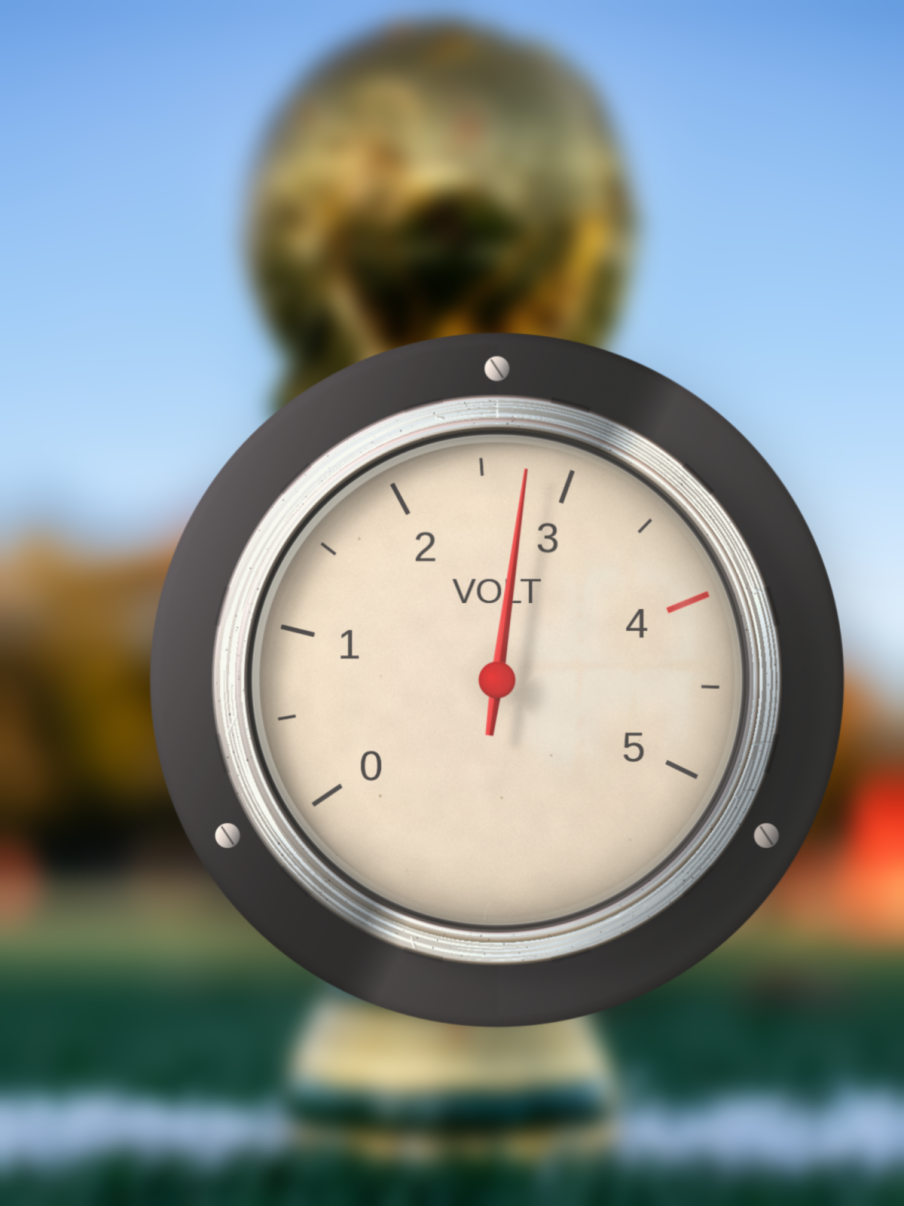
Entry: 2.75 V
